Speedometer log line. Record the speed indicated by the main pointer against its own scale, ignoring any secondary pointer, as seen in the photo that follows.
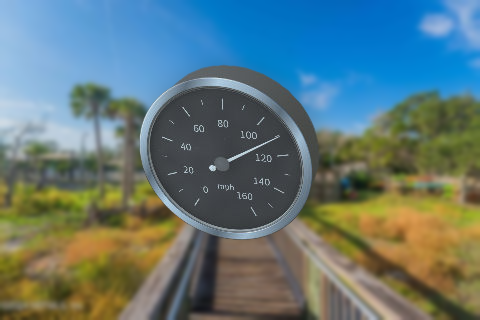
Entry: 110 mph
